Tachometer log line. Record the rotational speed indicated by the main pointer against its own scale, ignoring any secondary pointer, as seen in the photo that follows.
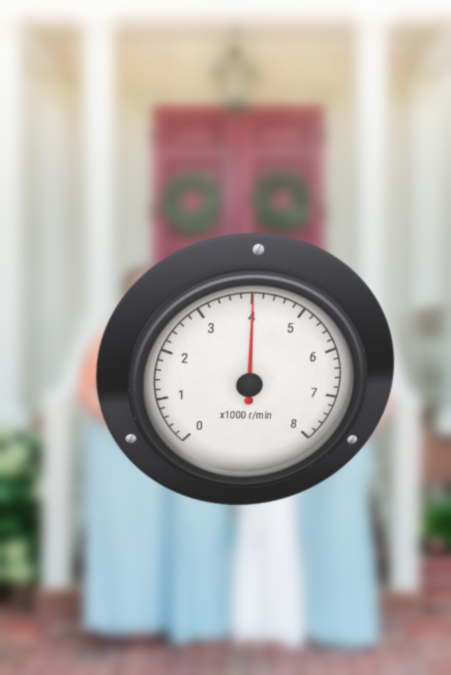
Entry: 4000 rpm
